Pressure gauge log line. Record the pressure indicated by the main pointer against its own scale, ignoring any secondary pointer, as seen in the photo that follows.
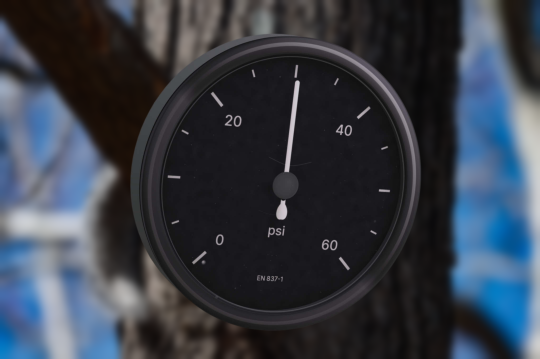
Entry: 30 psi
